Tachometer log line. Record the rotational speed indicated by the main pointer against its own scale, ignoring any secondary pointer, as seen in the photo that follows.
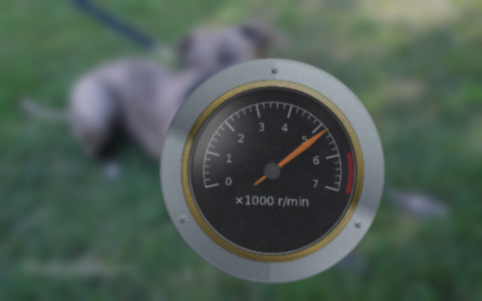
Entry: 5200 rpm
